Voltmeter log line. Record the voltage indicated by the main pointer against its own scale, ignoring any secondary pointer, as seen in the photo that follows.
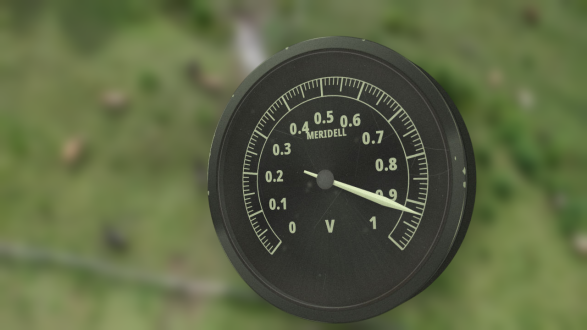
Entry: 0.92 V
